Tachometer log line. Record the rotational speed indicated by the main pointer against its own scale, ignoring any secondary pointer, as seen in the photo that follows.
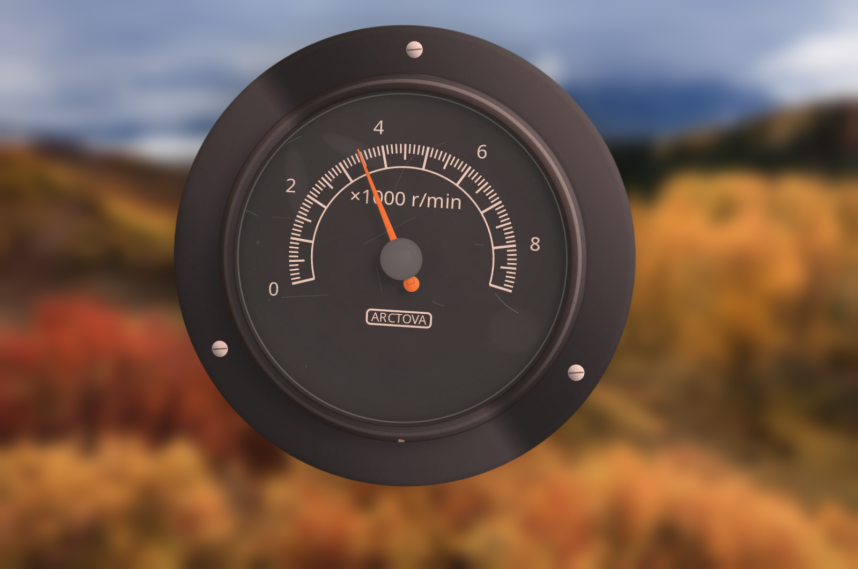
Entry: 3500 rpm
